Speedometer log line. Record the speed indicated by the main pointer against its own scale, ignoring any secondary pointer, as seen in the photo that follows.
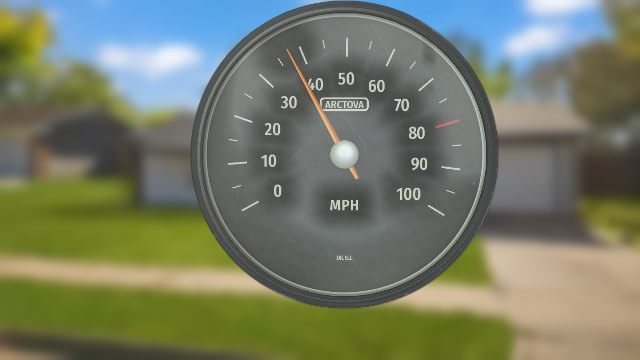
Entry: 37.5 mph
